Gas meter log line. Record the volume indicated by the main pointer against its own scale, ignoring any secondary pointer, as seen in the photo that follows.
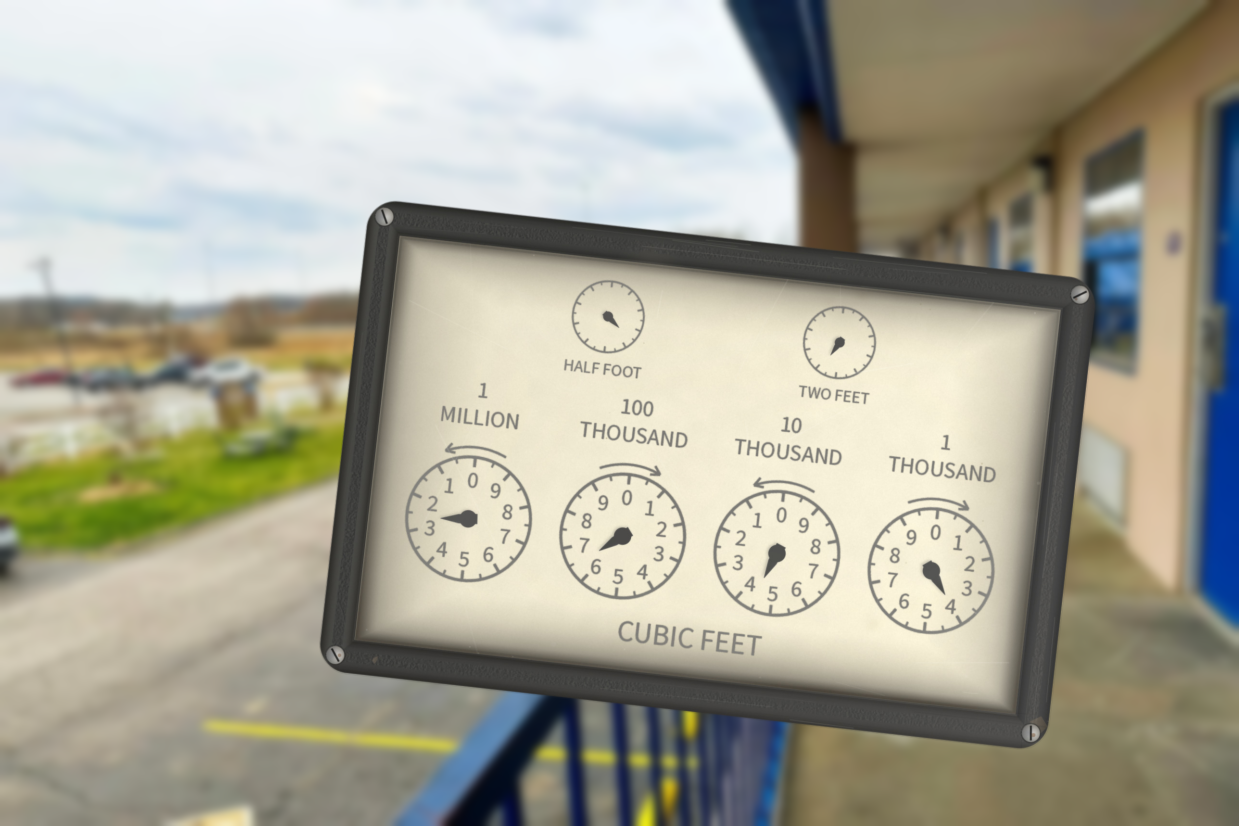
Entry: 264400 ft³
